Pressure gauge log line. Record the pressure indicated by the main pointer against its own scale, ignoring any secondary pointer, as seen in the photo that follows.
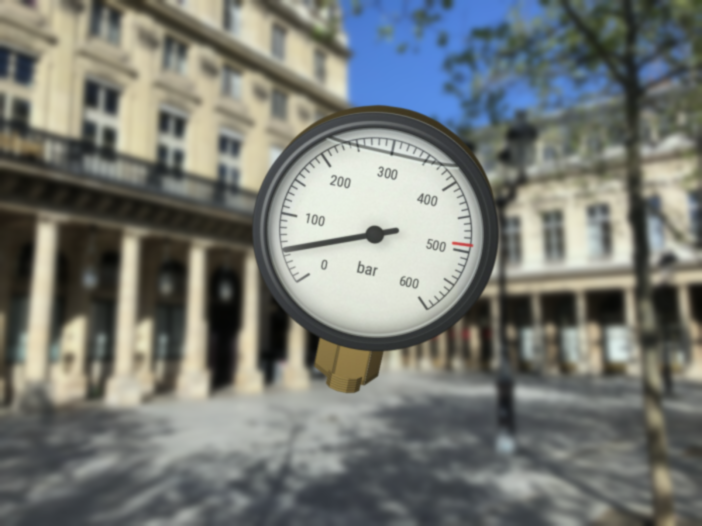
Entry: 50 bar
